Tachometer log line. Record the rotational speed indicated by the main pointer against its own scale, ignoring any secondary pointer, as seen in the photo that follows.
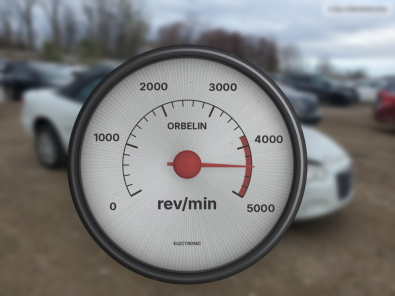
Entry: 4400 rpm
